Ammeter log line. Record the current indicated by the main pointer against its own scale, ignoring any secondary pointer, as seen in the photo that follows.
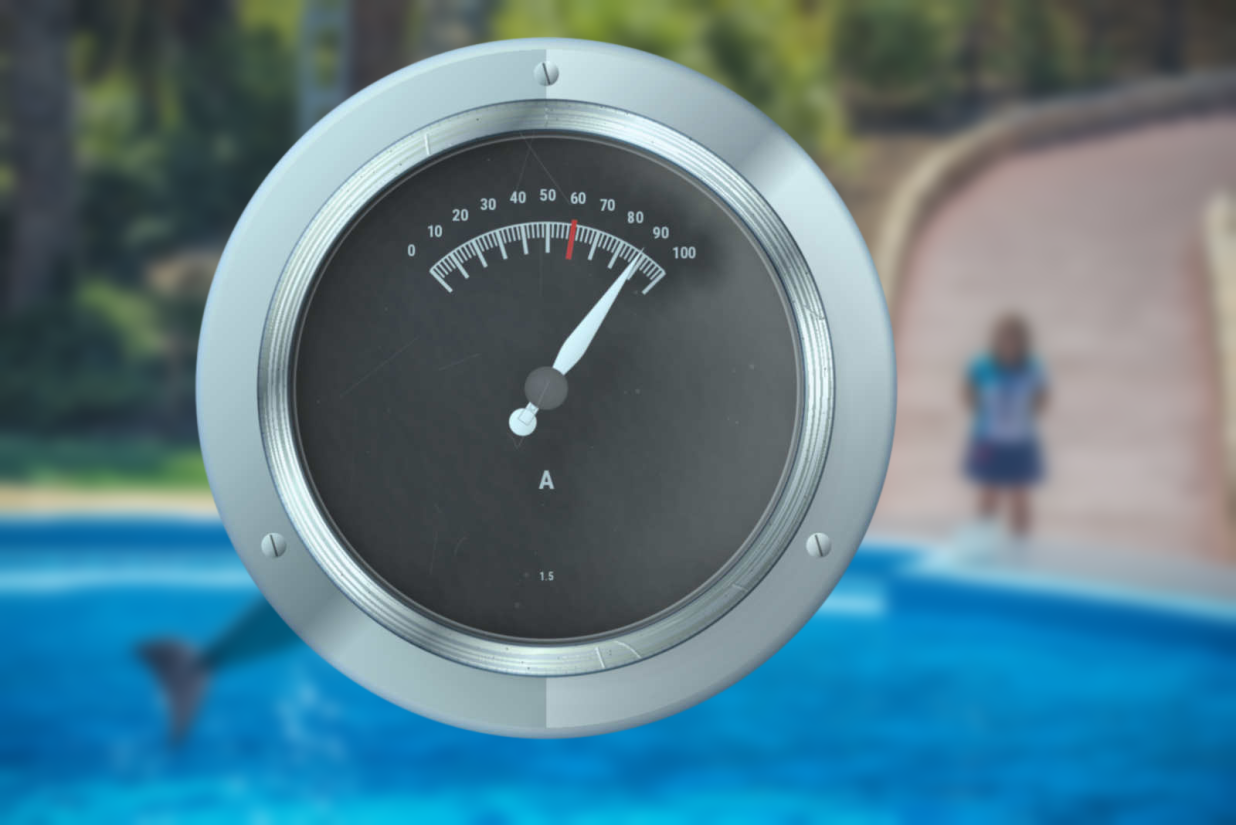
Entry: 88 A
